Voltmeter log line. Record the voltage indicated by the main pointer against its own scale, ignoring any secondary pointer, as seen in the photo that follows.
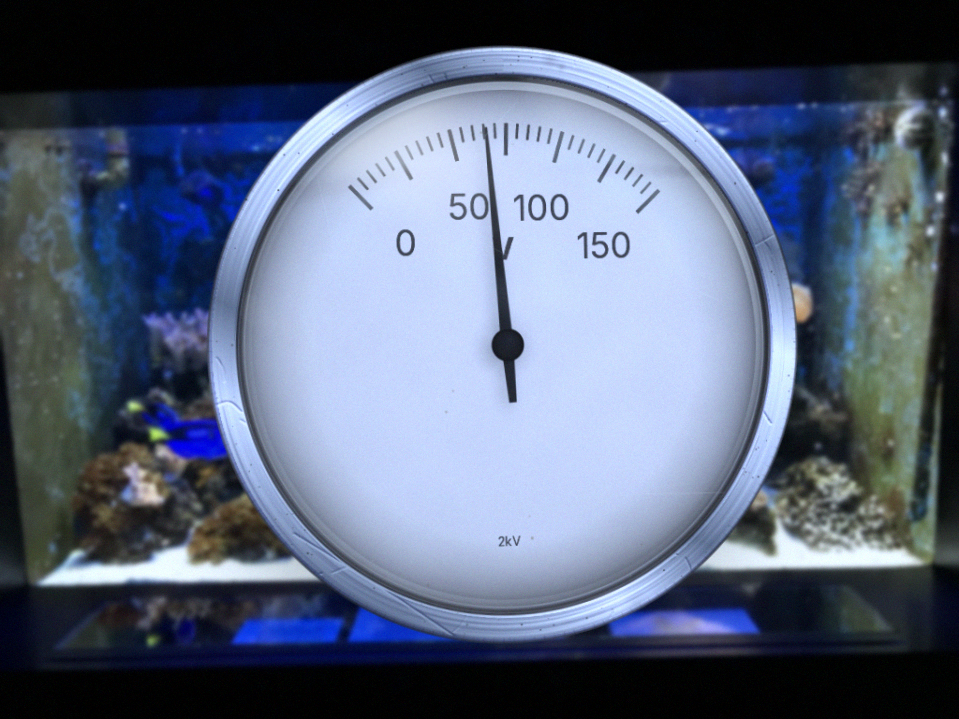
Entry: 65 V
